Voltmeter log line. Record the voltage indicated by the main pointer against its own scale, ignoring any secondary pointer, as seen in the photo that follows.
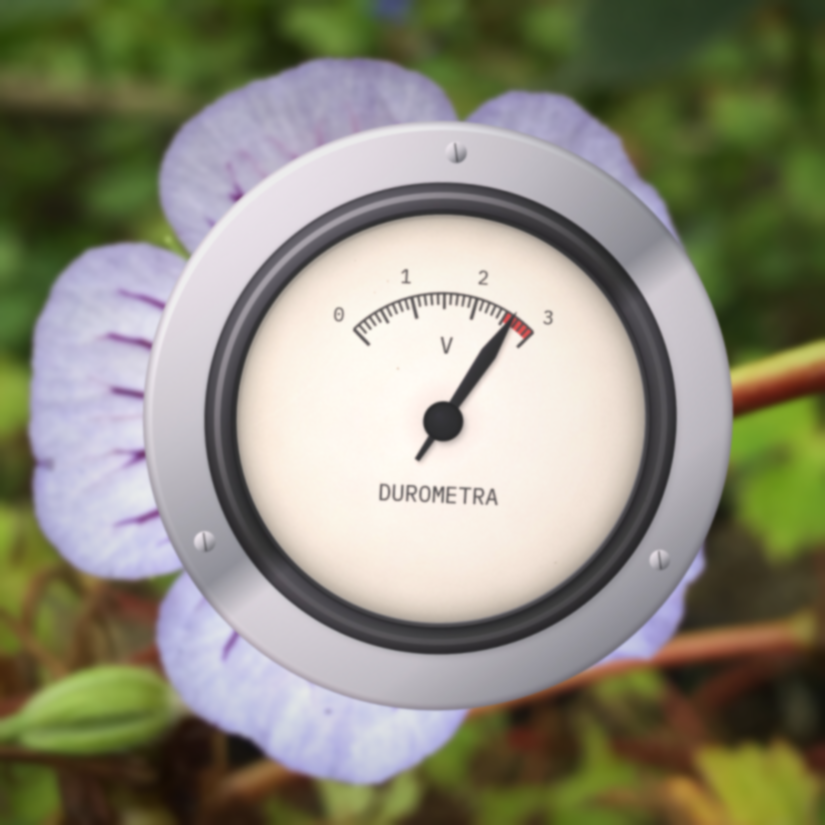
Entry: 2.6 V
